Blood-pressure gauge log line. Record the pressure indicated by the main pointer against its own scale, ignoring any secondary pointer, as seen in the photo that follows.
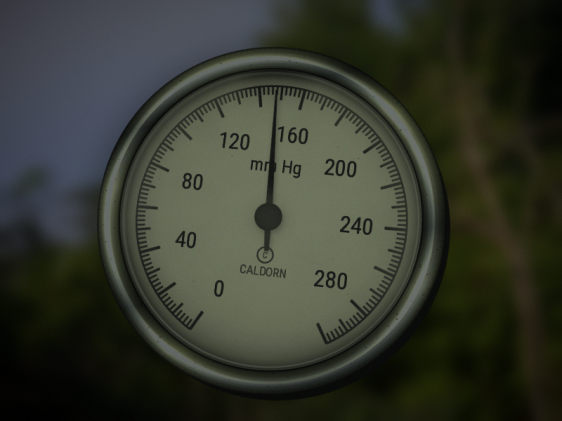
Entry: 148 mmHg
